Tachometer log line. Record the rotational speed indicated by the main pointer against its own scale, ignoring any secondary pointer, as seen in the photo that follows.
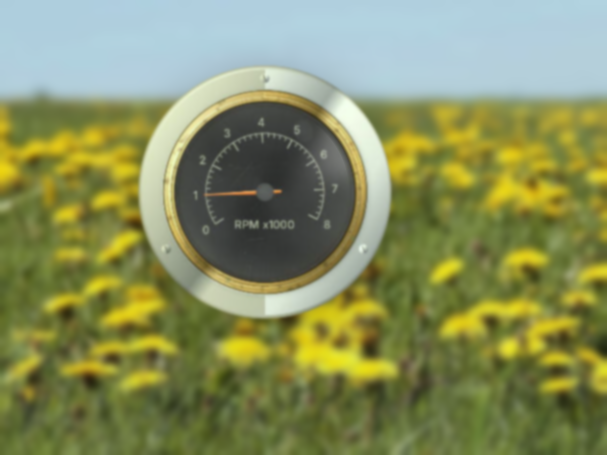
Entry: 1000 rpm
